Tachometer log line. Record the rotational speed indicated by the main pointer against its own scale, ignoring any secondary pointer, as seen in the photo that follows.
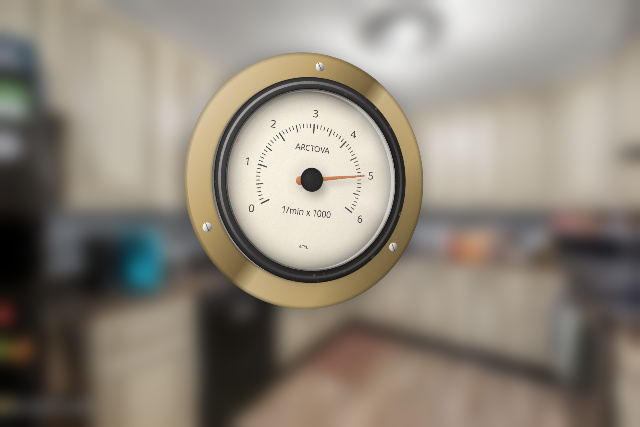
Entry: 5000 rpm
